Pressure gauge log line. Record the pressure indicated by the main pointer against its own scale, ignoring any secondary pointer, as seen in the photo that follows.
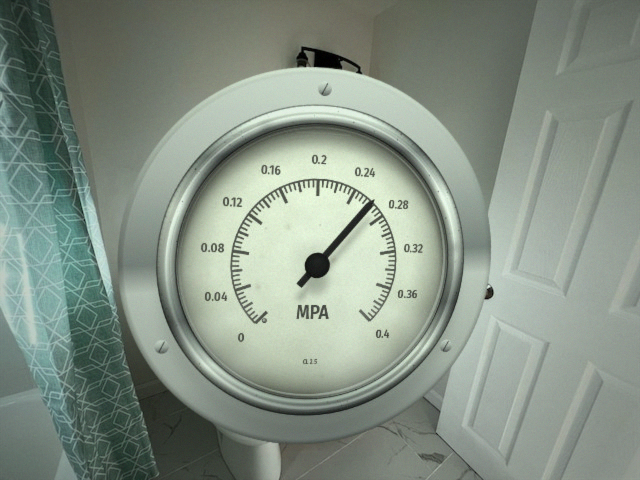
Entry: 0.26 MPa
